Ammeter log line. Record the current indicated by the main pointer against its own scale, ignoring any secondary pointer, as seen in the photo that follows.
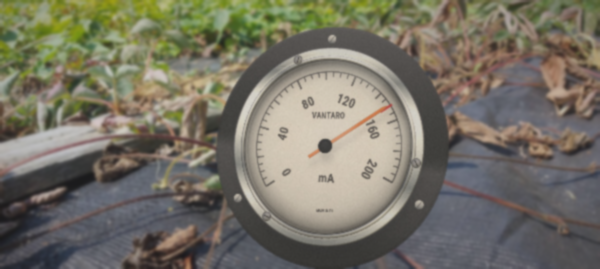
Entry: 150 mA
